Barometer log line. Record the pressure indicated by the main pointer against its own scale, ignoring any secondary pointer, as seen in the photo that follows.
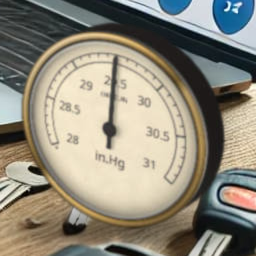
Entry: 29.5 inHg
